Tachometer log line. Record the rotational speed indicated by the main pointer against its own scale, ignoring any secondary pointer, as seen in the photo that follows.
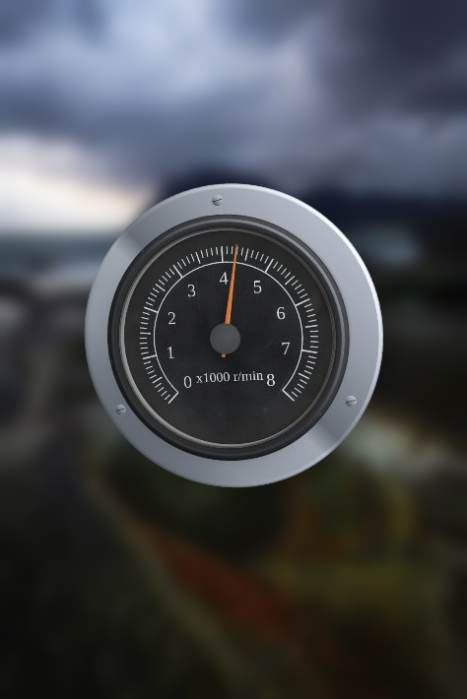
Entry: 4300 rpm
